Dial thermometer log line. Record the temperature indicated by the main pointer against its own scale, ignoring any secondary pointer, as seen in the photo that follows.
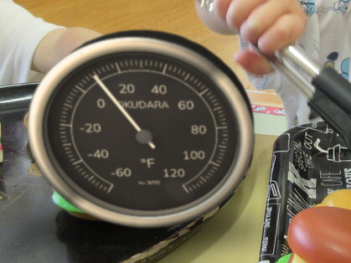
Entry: 10 °F
